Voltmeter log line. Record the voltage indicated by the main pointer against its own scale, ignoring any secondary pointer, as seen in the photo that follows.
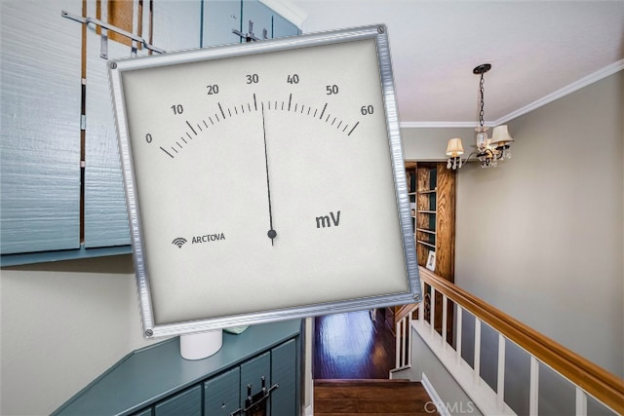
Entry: 32 mV
